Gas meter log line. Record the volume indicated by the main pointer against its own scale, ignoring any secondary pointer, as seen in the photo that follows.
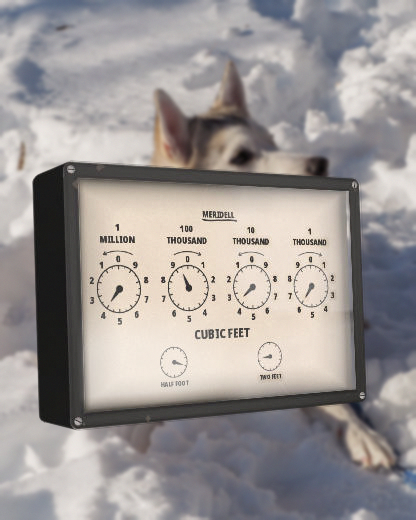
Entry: 393600 ft³
